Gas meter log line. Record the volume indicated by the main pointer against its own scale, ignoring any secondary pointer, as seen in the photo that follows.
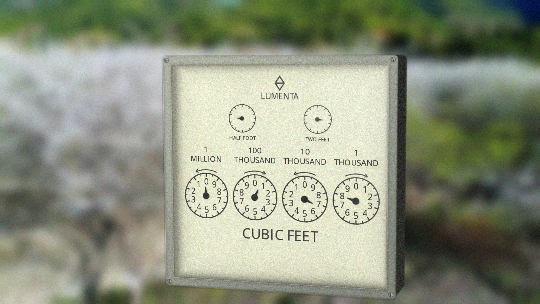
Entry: 6800 ft³
